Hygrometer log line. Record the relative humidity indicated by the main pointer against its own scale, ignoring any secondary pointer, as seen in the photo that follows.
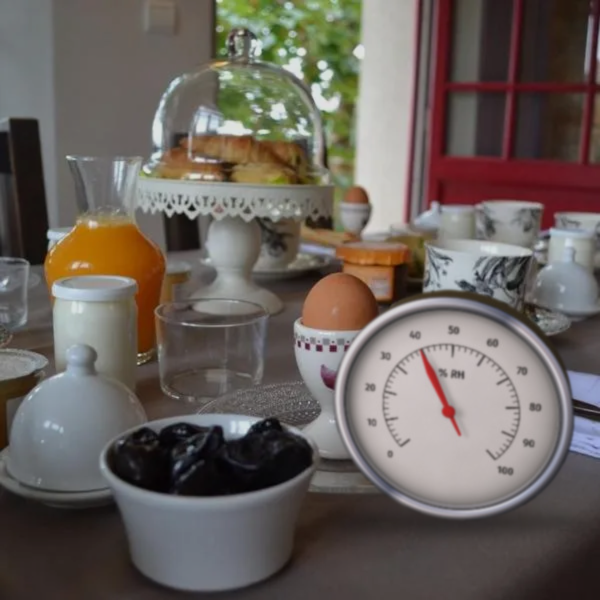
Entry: 40 %
